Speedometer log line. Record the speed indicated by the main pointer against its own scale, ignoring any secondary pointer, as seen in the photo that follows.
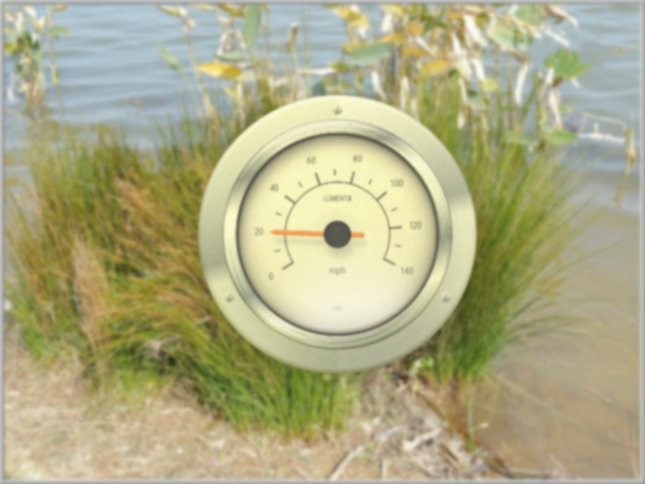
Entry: 20 mph
